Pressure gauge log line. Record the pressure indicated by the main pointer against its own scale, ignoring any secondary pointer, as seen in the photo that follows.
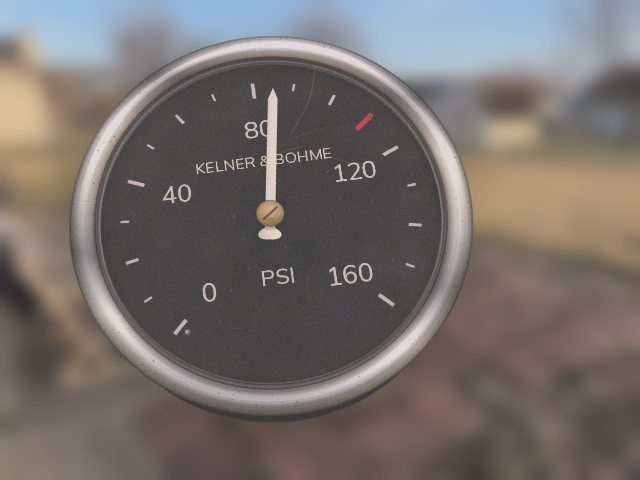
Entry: 85 psi
